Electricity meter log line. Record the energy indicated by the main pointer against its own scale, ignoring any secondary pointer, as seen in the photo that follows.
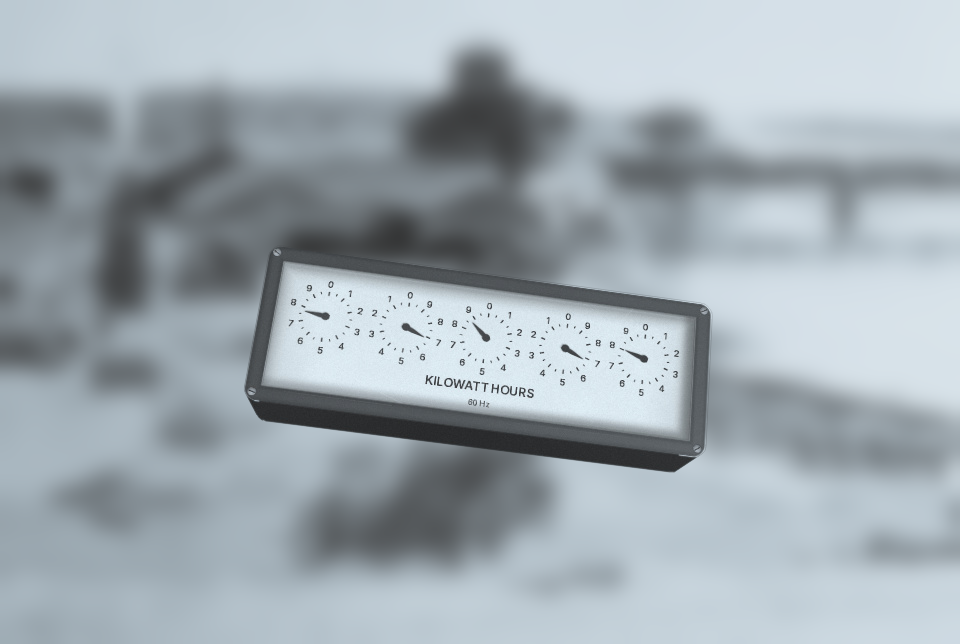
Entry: 76868 kWh
